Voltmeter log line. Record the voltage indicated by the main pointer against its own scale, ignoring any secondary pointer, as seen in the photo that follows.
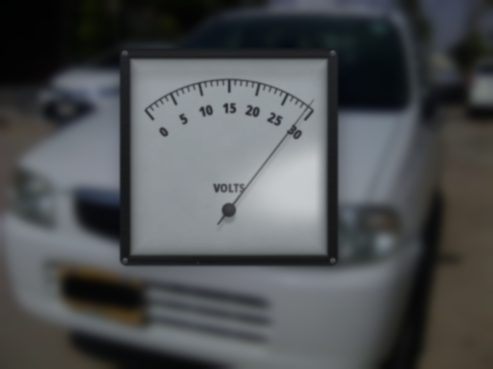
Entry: 29 V
